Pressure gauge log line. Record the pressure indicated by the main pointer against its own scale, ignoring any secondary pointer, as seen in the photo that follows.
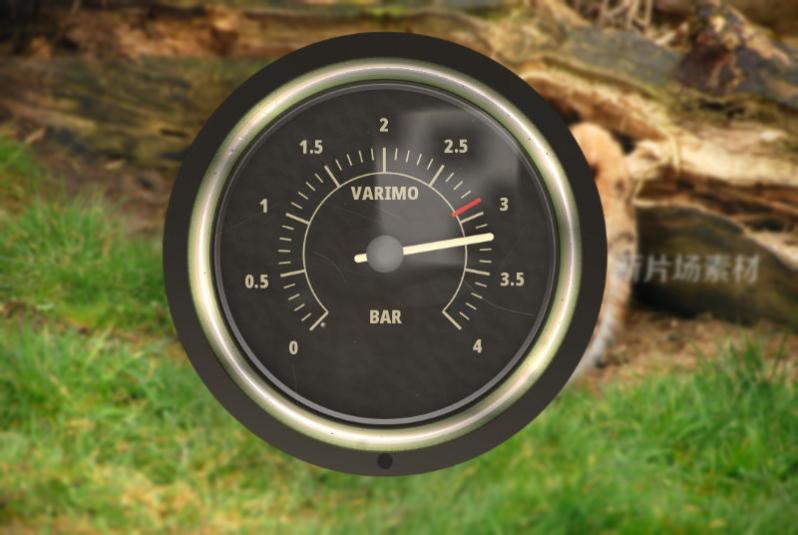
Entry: 3.2 bar
